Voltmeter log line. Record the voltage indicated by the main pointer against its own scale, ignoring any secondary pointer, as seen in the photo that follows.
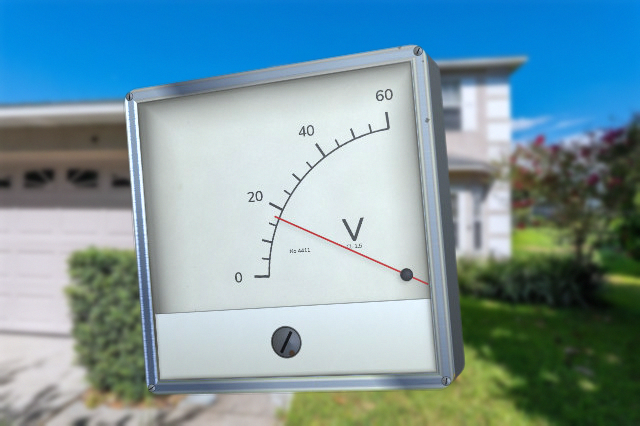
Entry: 17.5 V
